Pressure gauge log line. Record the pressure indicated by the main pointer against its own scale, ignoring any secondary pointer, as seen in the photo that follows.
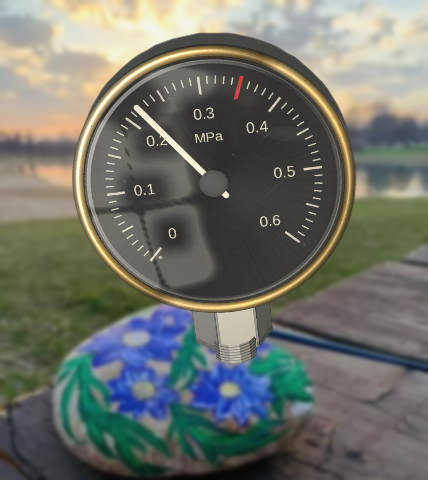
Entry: 0.22 MPa
